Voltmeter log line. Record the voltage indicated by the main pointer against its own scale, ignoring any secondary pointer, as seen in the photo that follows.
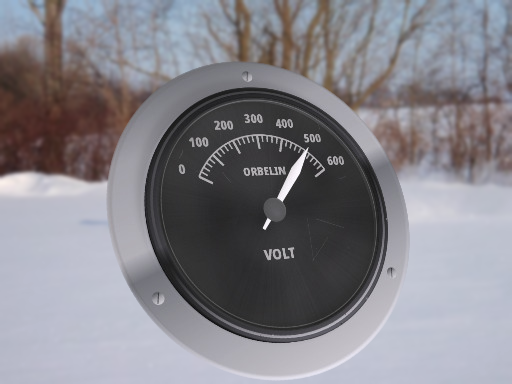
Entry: 500 V
